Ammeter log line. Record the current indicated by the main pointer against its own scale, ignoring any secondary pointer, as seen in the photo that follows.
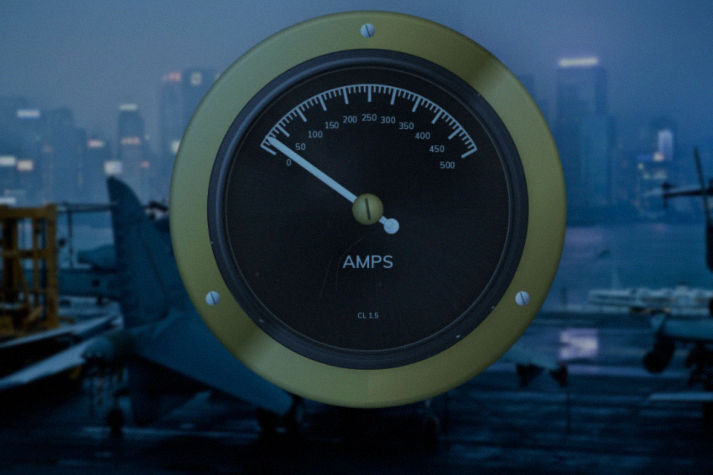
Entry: 20 A
